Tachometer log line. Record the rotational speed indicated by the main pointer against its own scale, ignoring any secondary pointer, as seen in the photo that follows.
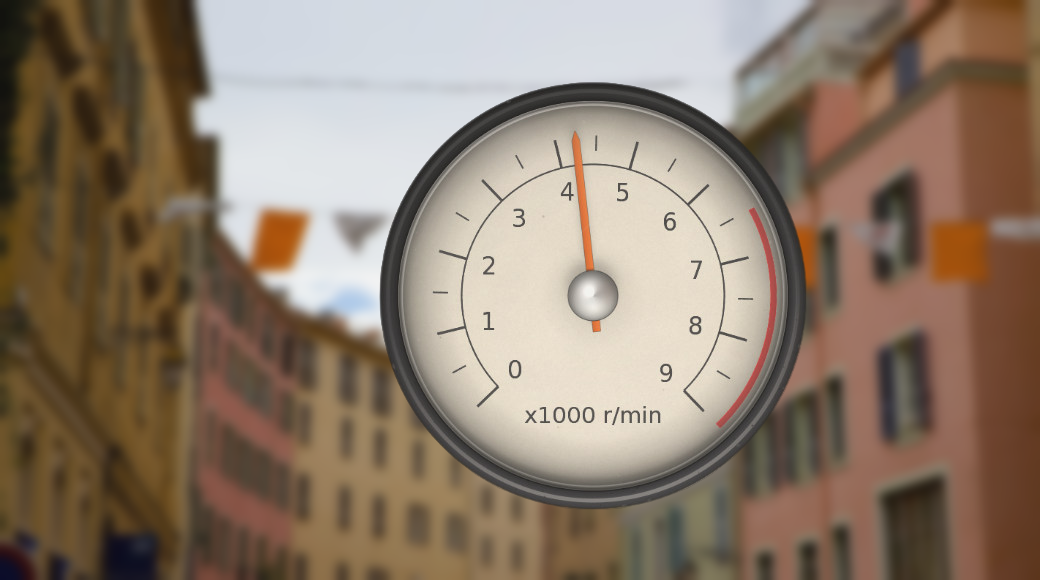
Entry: 4250 rpm
